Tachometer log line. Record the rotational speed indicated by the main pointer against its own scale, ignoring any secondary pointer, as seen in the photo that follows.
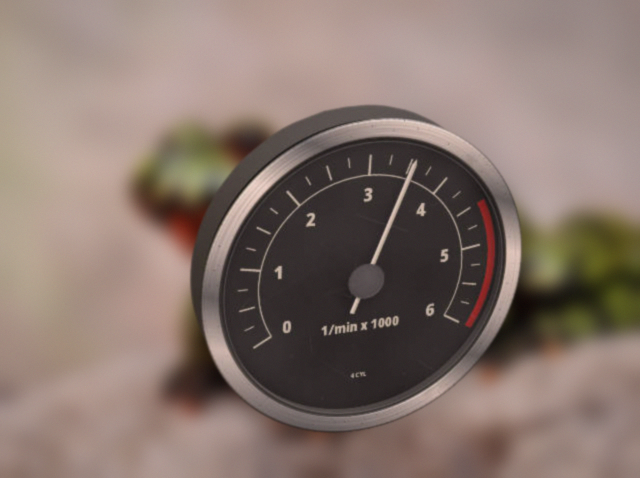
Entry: 3500 rpm
